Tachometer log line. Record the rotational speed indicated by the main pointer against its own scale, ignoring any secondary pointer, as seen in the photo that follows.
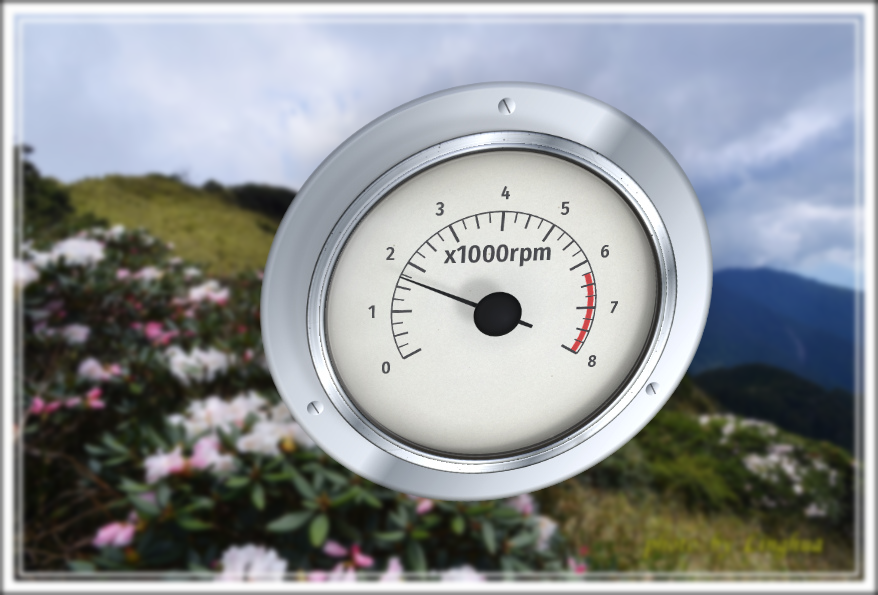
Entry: 1750 rpm
